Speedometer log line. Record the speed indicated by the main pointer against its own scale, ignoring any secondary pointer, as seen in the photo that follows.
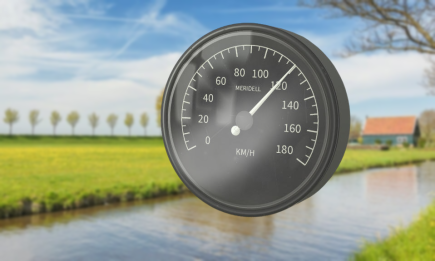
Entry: 120 km/h
